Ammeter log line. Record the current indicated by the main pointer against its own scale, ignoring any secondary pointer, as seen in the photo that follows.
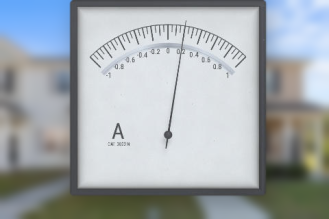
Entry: 0.2 A
